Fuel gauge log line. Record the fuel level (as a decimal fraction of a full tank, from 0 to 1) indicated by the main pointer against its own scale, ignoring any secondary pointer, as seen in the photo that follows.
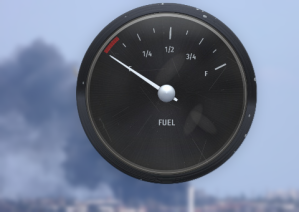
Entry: 0
